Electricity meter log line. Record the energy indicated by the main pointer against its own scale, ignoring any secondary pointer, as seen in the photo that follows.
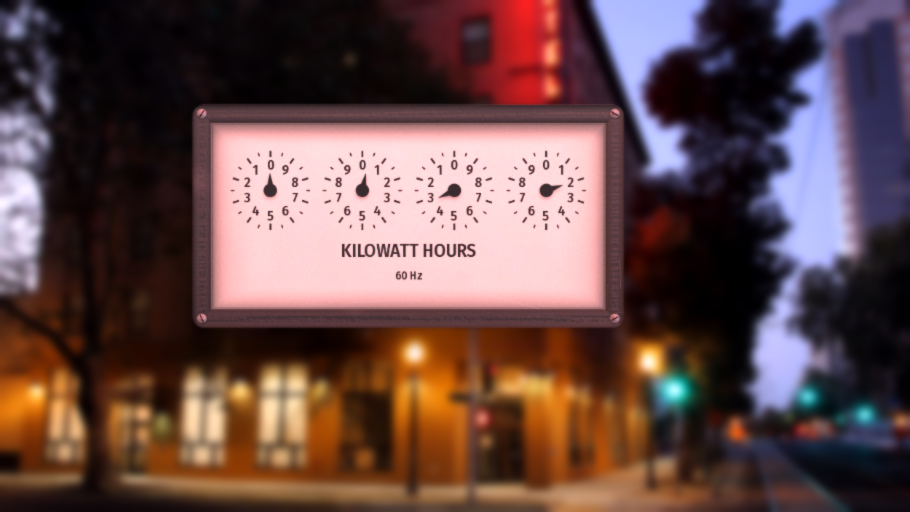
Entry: 32 kWh
